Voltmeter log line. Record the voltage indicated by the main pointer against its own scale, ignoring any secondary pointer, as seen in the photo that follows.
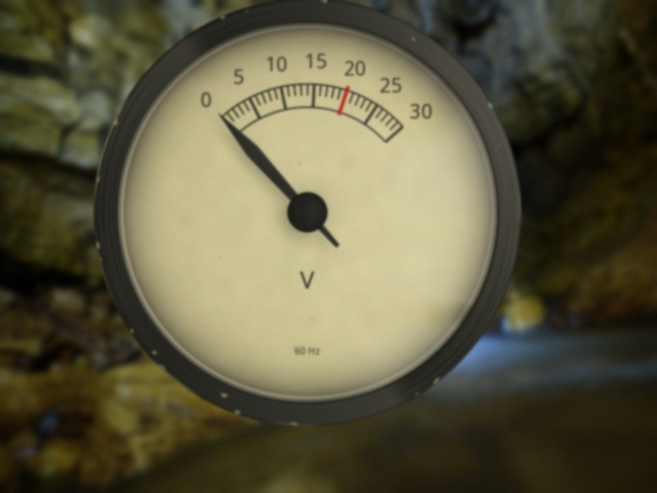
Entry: 0 V
